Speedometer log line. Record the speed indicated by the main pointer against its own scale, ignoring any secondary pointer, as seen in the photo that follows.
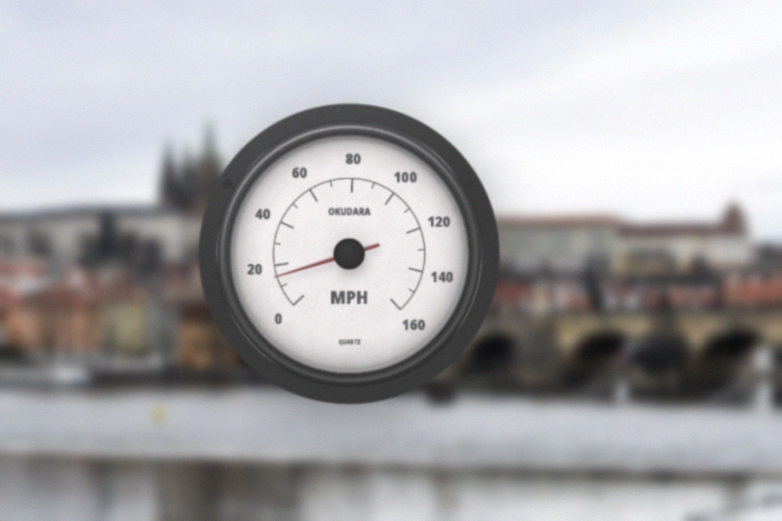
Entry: 15 mph
